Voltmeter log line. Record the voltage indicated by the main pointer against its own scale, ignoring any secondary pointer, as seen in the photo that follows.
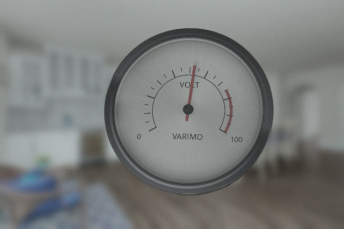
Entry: 52.5 V
